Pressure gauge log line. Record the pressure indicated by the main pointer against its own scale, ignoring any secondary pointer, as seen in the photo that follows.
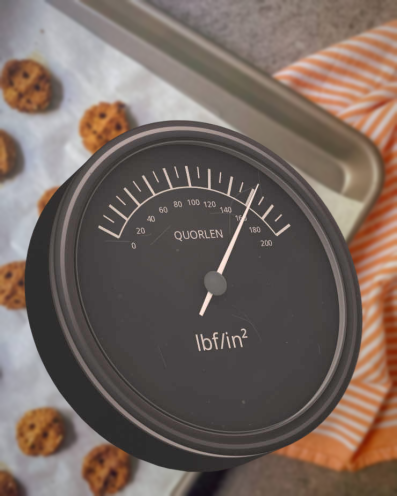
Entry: 160 psi
